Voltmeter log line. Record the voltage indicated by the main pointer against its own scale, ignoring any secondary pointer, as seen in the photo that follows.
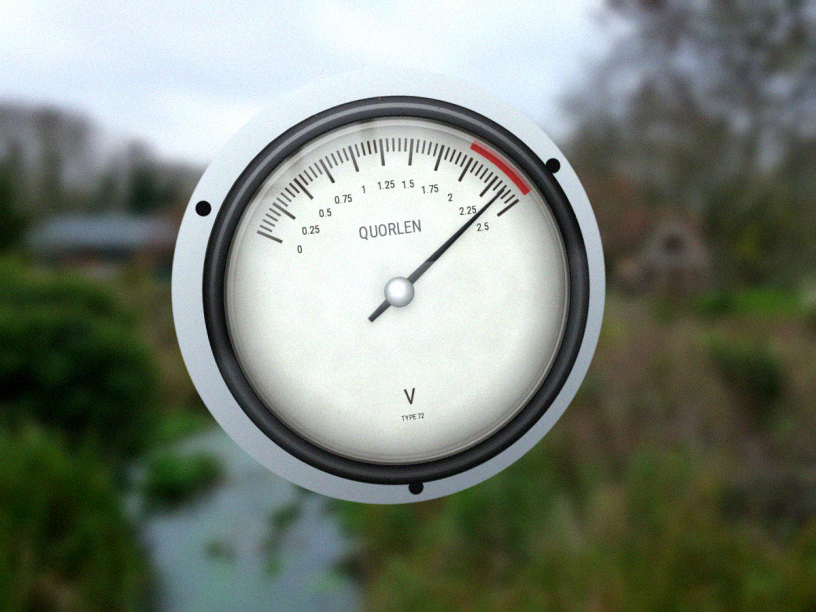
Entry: 2.35 V
